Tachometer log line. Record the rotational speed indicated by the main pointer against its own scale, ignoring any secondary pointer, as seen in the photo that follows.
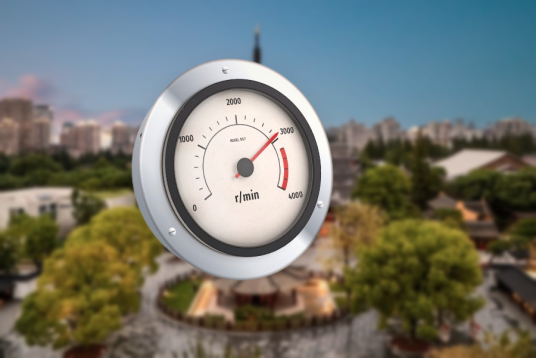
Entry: 2900 rpm
